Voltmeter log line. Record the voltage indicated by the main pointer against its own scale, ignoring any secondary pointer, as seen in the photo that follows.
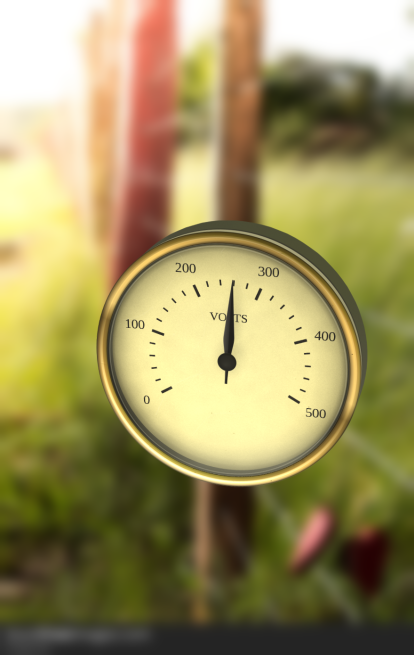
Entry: 260 V
